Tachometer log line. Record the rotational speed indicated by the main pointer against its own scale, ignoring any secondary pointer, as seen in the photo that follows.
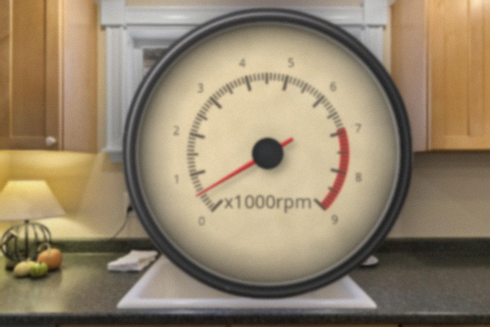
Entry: 500 rpm
